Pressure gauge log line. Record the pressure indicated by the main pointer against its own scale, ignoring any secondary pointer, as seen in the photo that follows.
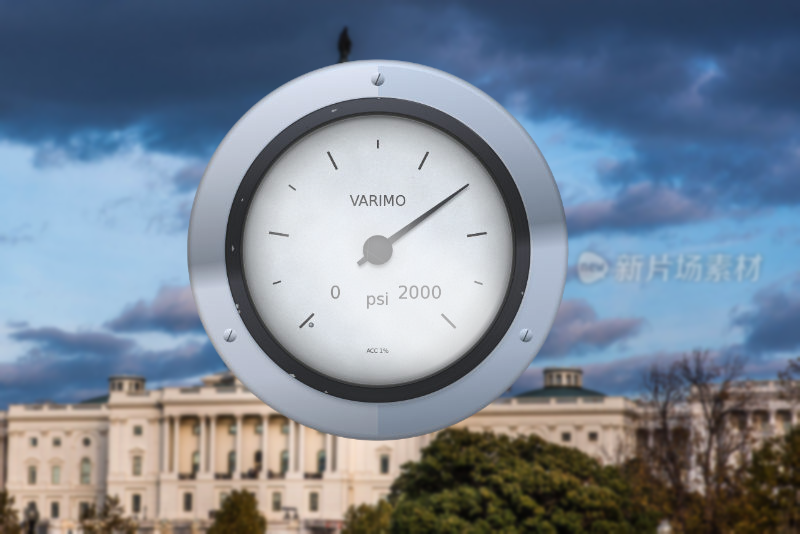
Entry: 1400 psi
